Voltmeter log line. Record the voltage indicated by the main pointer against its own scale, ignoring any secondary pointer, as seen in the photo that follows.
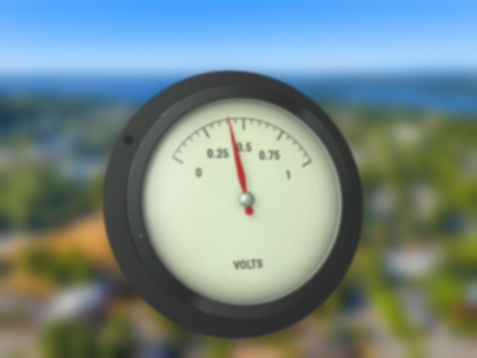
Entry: 0.4 V
